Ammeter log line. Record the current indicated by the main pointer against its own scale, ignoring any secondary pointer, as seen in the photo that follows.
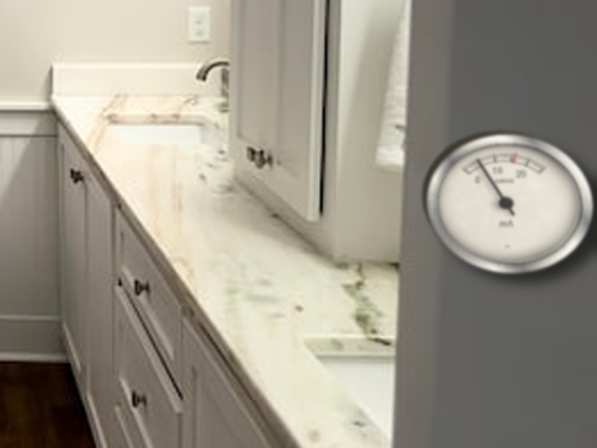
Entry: 5 mA
